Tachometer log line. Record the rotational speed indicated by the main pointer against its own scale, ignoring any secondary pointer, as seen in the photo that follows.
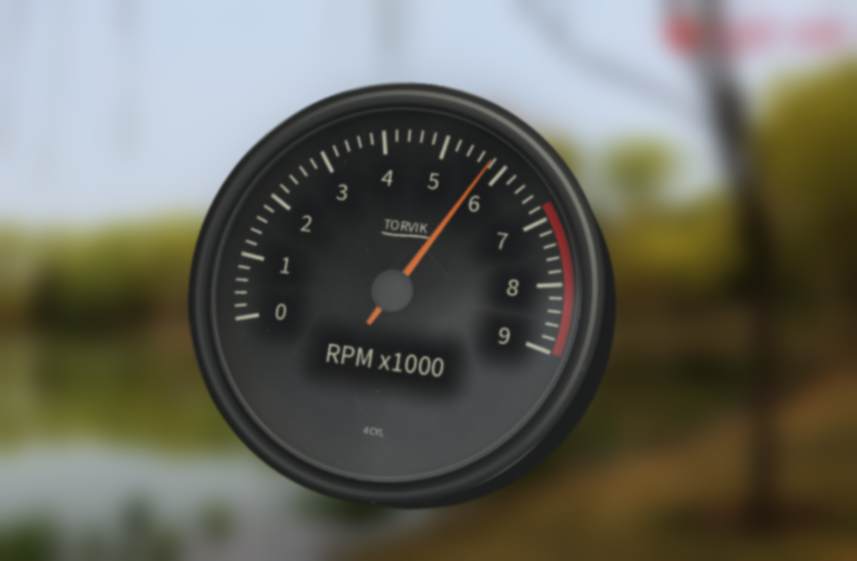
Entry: 5800 rpm
